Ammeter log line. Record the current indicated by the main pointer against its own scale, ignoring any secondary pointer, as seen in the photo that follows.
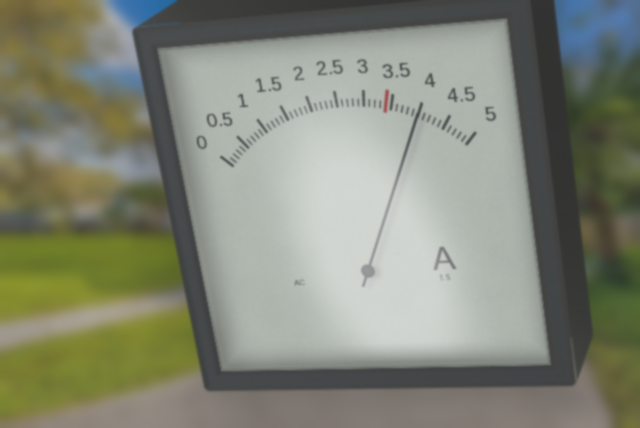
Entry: 4 A
